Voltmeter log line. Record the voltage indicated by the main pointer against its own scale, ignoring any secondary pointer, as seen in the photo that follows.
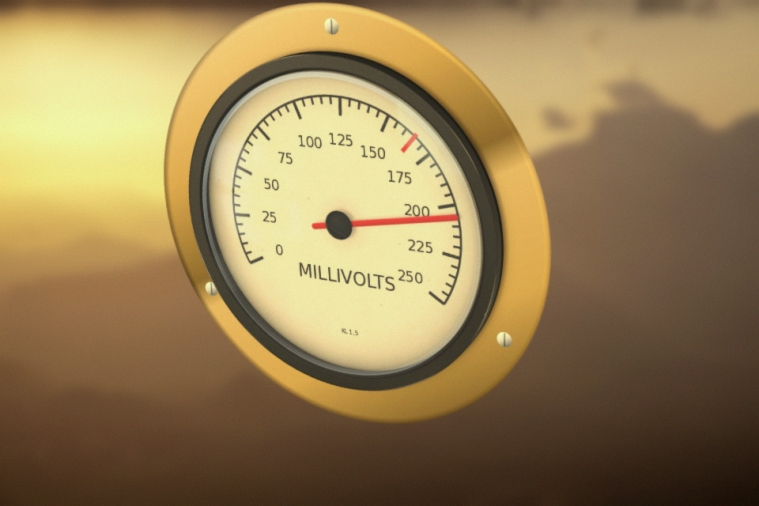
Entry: 205 mV
